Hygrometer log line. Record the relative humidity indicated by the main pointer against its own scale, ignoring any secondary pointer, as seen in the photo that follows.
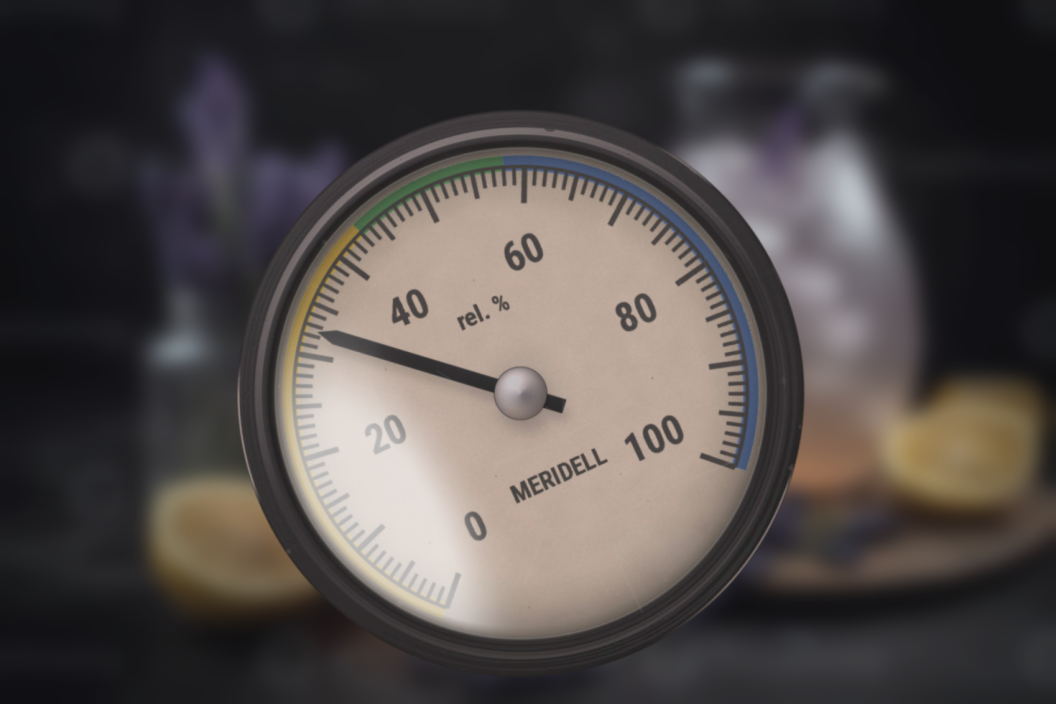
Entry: 32.5 %
